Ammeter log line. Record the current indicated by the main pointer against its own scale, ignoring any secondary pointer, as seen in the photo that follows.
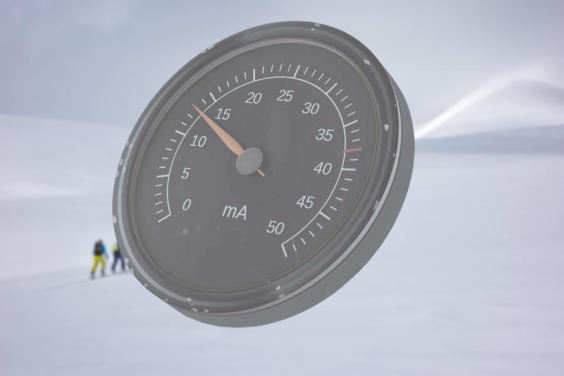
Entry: 13 mA
